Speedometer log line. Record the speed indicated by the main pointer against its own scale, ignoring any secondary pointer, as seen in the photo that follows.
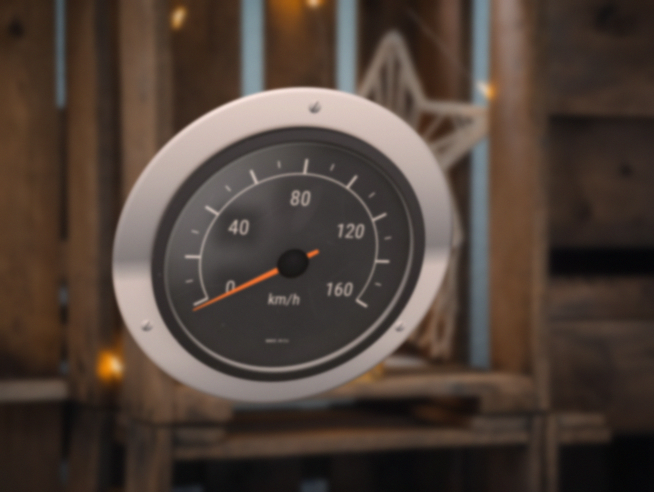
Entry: 0 km/h
